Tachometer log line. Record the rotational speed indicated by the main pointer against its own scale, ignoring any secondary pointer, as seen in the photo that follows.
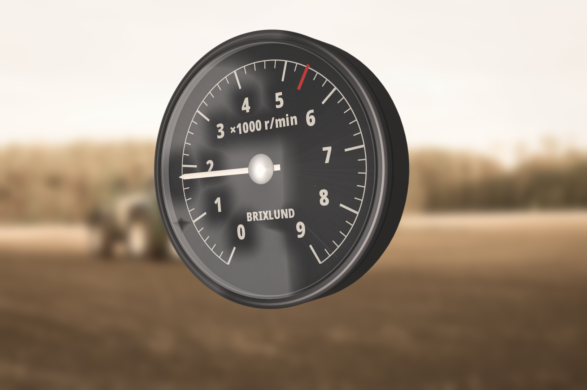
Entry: 1800 rpm
